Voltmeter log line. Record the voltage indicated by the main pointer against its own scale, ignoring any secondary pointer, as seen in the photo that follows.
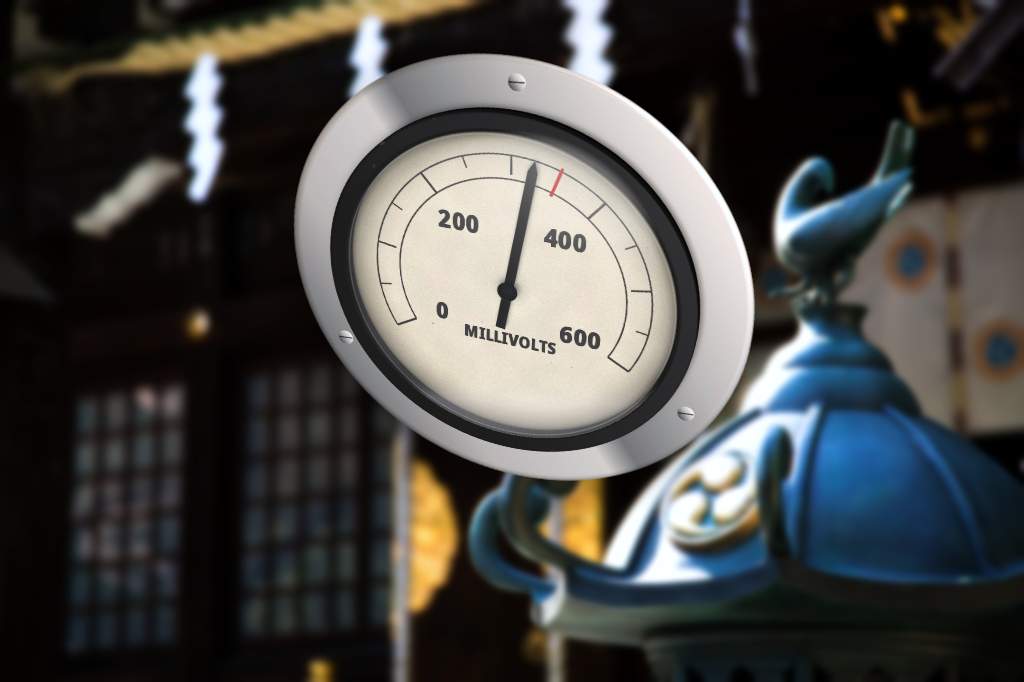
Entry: 325 mV
